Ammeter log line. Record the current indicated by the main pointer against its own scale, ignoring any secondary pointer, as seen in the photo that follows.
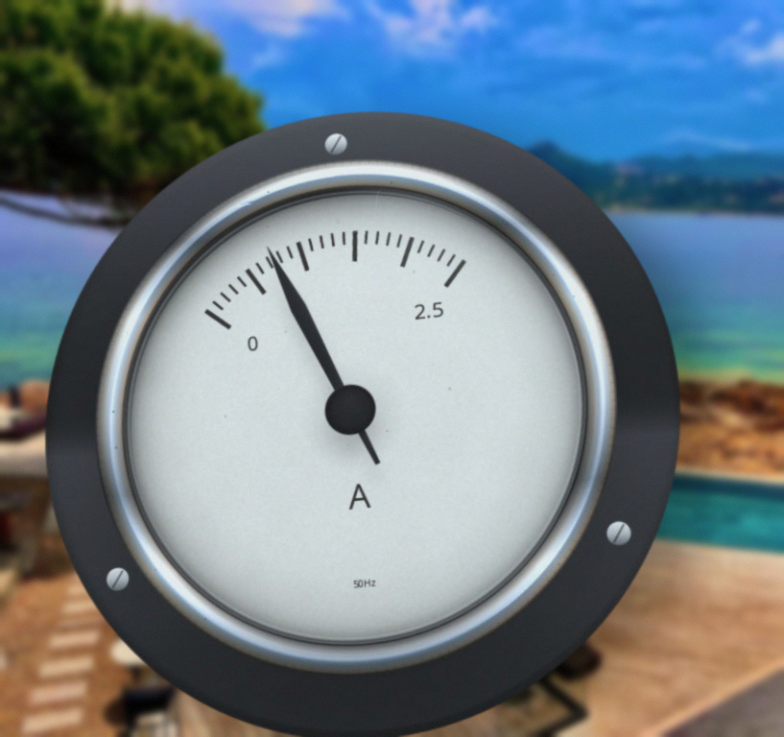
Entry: 0.75 A
